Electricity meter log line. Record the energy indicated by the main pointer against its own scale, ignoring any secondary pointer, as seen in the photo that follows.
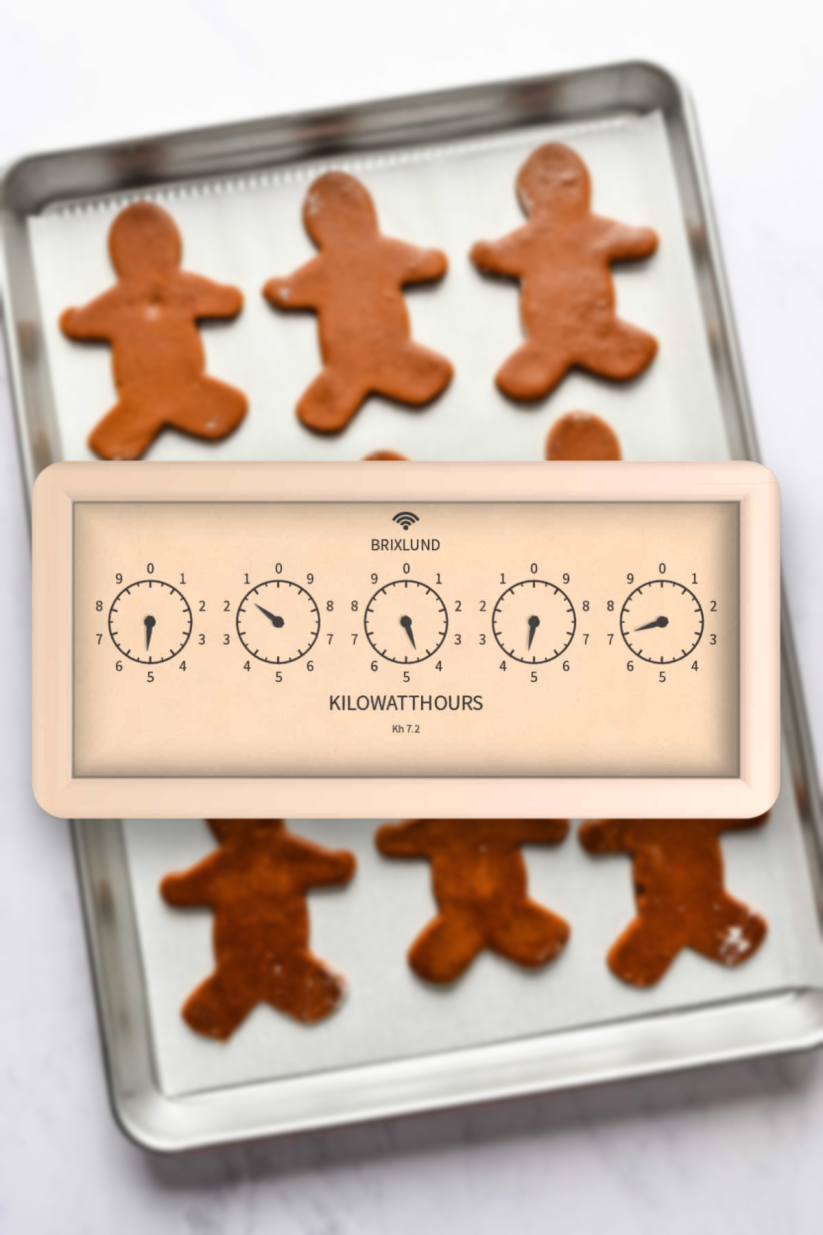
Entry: 51447 kWh
